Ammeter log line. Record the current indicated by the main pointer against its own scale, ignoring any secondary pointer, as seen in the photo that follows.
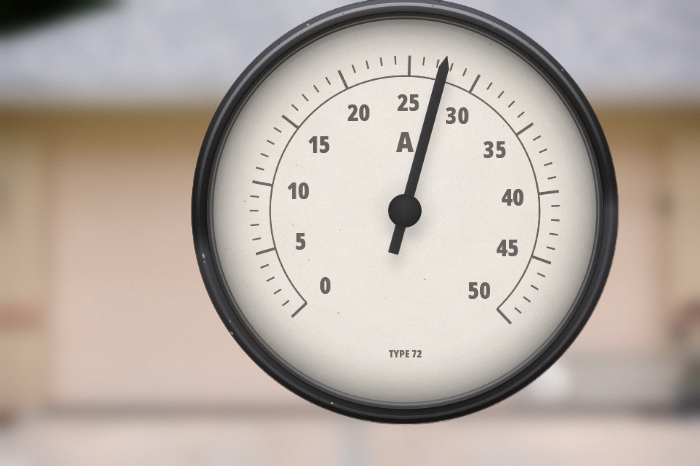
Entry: 27.5 A
